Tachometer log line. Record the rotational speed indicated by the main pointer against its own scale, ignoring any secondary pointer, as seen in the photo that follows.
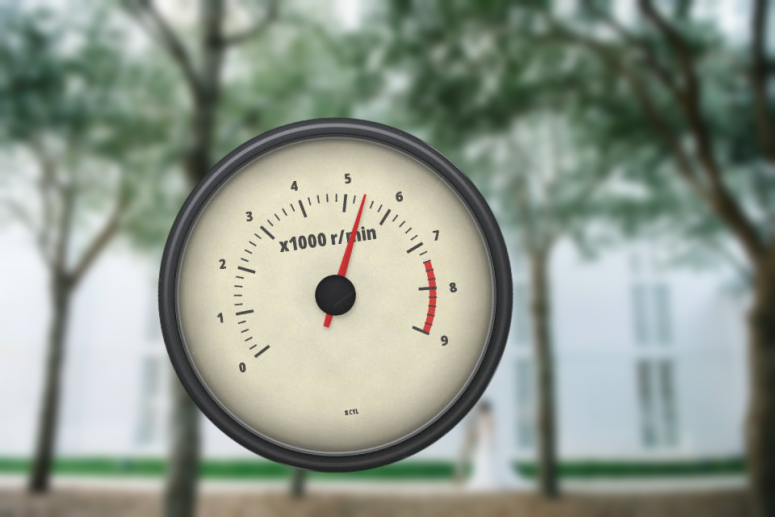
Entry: 5400 rpm
